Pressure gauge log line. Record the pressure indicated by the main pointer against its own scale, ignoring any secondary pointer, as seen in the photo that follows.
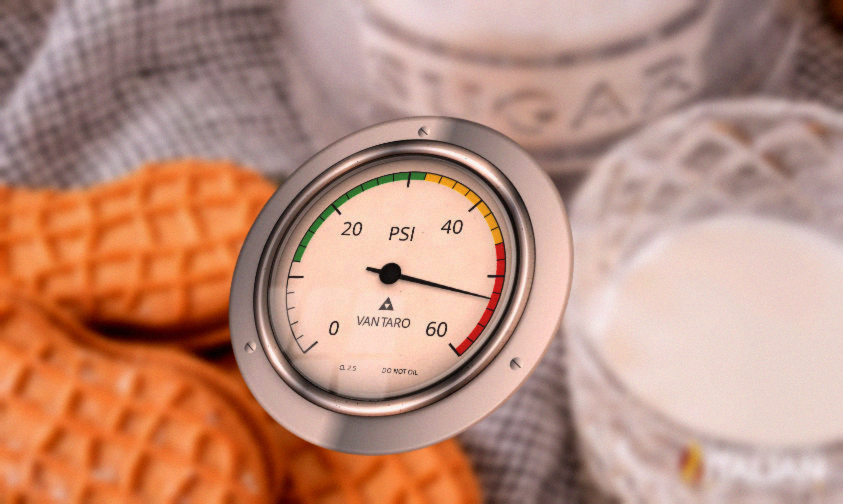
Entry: 53 psi
